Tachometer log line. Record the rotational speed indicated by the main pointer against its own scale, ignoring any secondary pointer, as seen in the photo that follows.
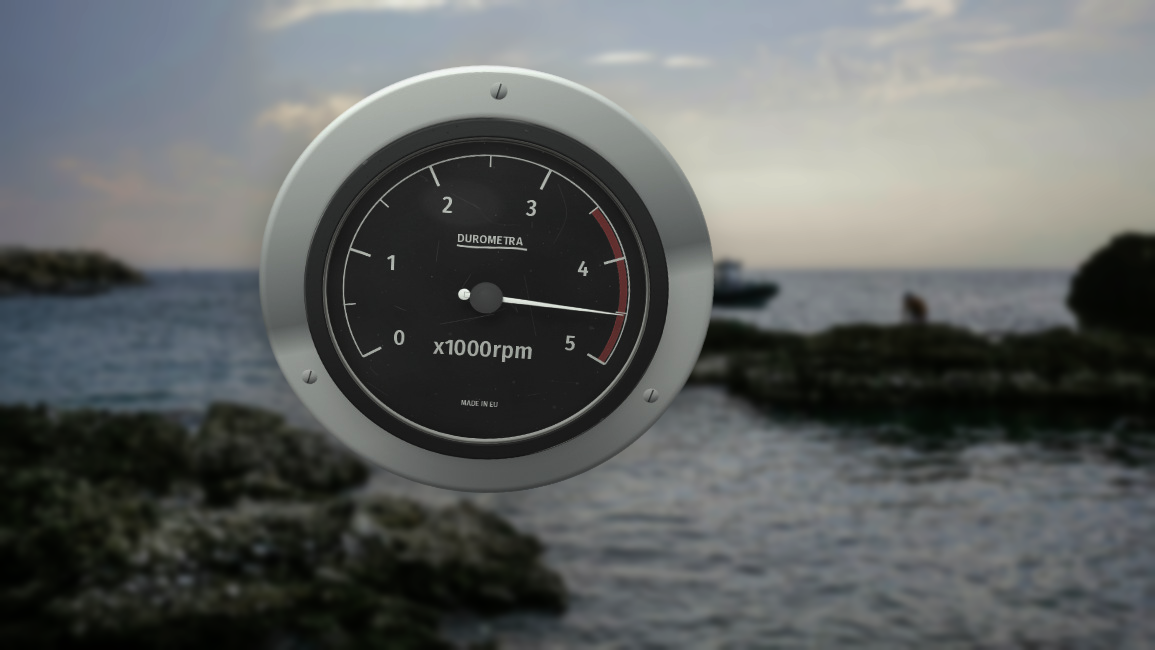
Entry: 4500 rpm
